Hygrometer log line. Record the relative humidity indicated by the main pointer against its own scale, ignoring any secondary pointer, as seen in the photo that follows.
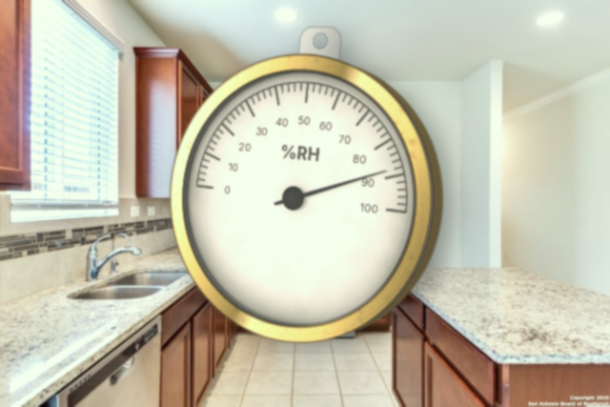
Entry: 88 %
